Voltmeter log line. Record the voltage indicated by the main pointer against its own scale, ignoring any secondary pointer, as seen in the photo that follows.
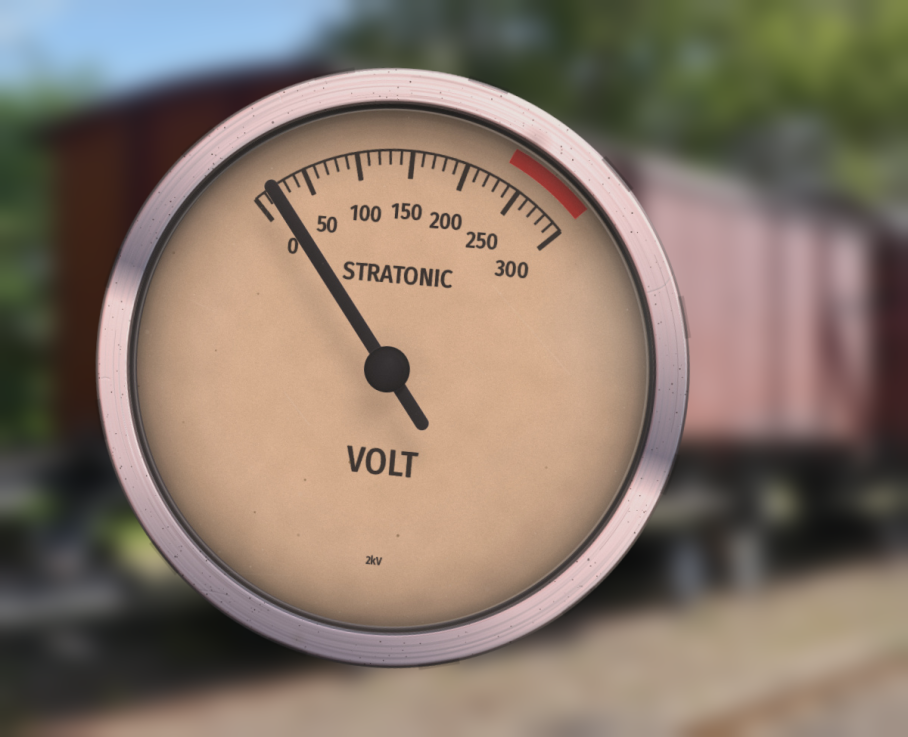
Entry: 20 V
